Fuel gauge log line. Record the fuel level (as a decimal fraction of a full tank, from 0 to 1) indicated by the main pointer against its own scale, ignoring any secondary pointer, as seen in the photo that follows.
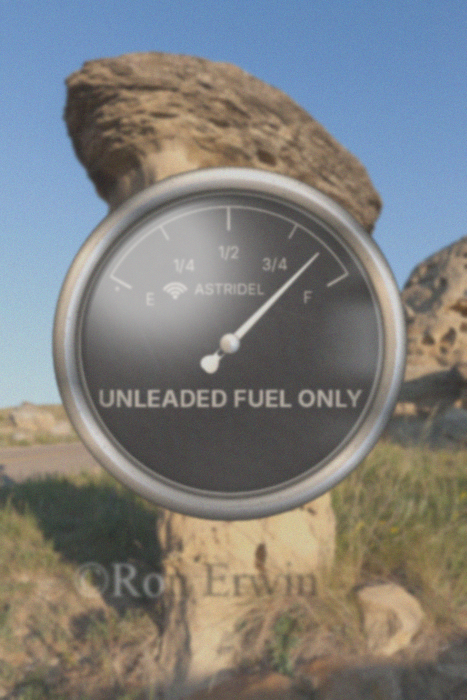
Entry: 0.875
